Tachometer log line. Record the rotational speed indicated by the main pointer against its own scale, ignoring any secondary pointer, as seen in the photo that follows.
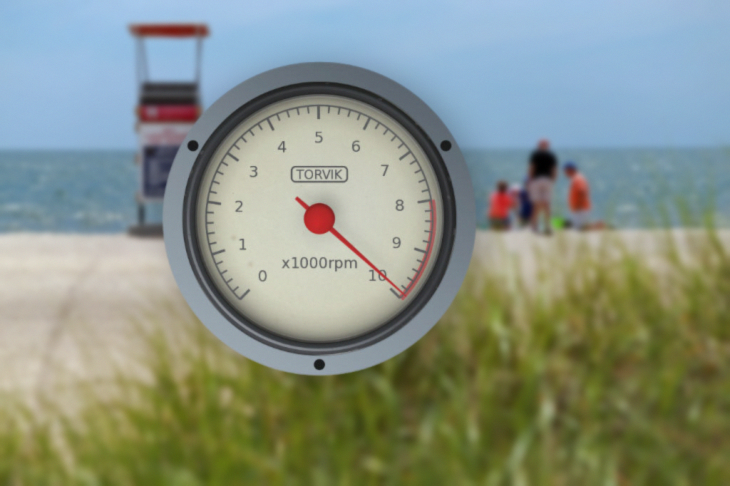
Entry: 9900 rpm
